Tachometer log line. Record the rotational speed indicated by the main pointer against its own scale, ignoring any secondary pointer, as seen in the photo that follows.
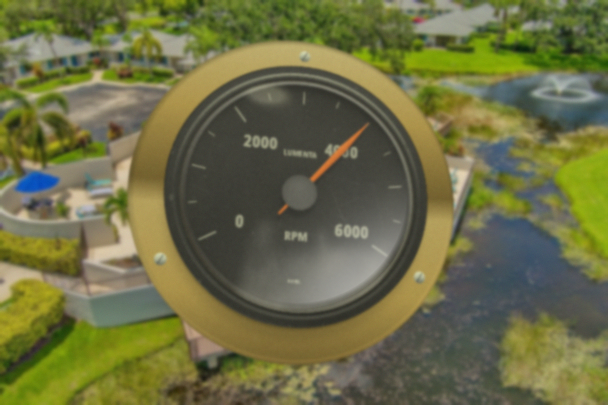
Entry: 4000 rpm
